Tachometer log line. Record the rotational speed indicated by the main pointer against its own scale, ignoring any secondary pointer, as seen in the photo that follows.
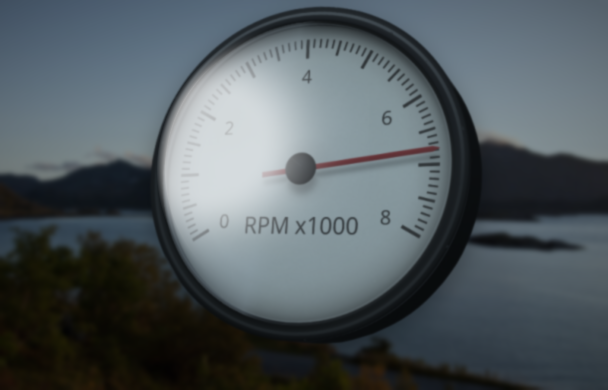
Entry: 6800 rpm
